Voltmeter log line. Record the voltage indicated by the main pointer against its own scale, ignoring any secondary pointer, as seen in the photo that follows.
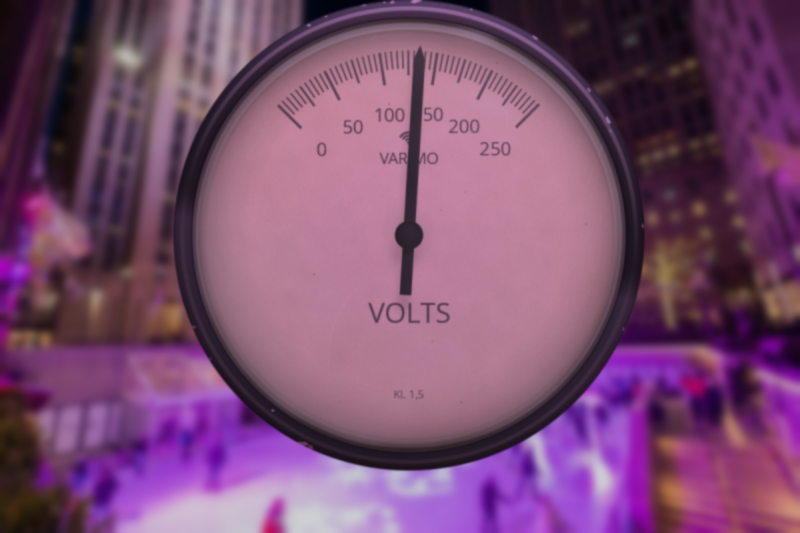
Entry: 135 V
